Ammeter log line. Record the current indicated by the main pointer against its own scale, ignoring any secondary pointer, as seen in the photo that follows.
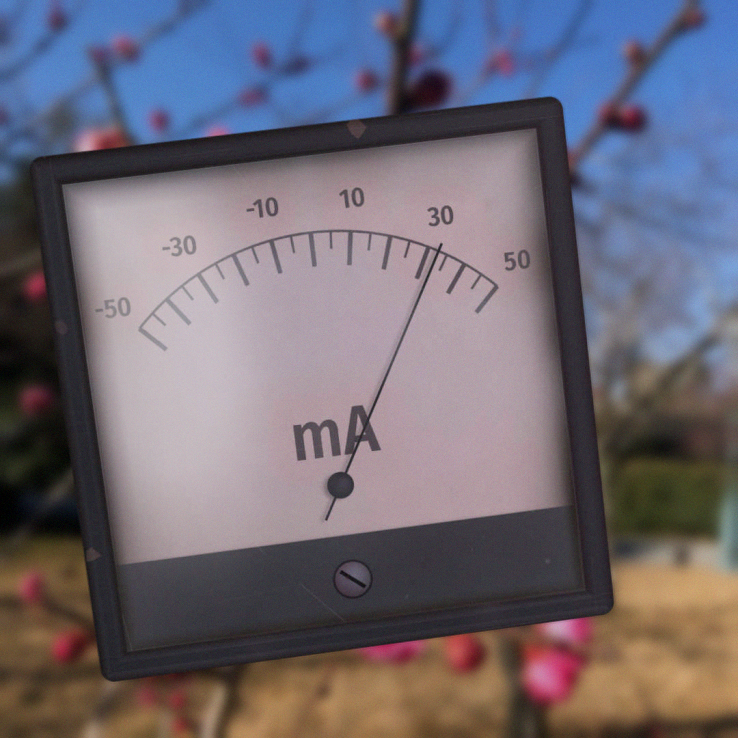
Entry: 32.5 mA
